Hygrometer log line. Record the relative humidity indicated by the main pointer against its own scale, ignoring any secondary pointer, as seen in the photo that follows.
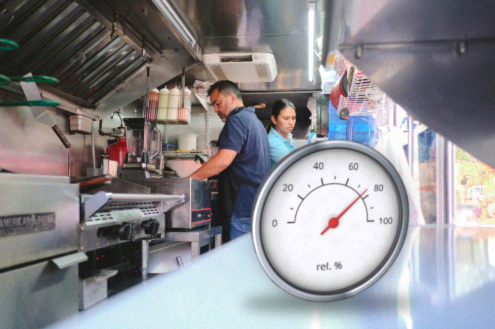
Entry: 75 %
